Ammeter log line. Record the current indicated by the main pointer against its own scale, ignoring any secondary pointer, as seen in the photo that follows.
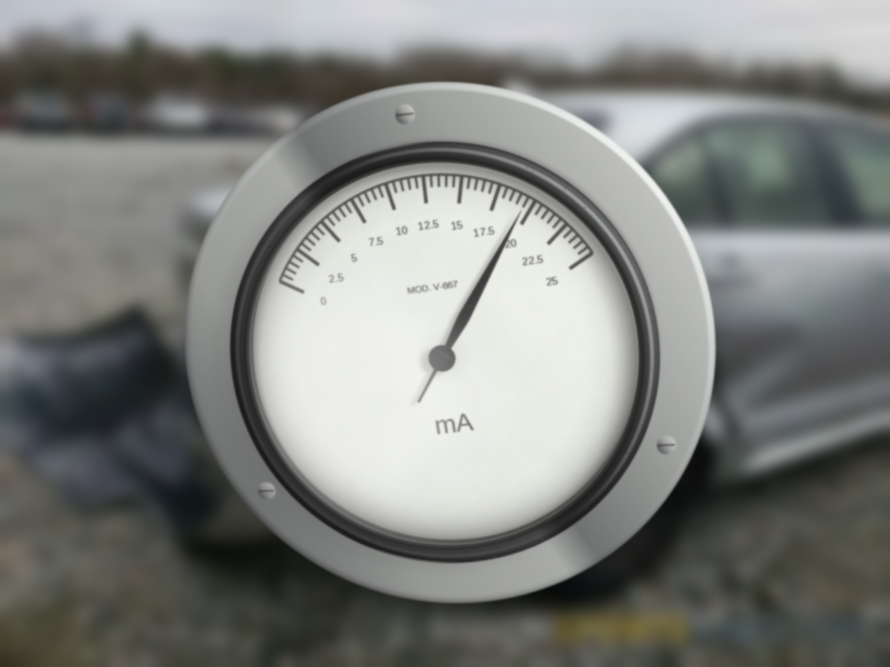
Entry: 19.5 mA
